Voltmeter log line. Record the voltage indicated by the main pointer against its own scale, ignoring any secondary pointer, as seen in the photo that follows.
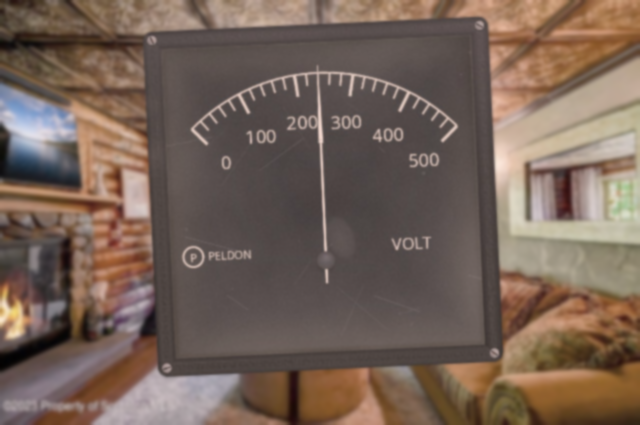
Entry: 240 V
